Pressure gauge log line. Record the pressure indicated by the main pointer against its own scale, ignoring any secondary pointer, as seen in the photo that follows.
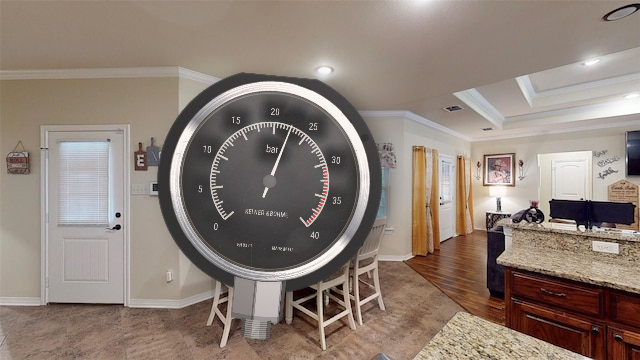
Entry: 22.5 bar
